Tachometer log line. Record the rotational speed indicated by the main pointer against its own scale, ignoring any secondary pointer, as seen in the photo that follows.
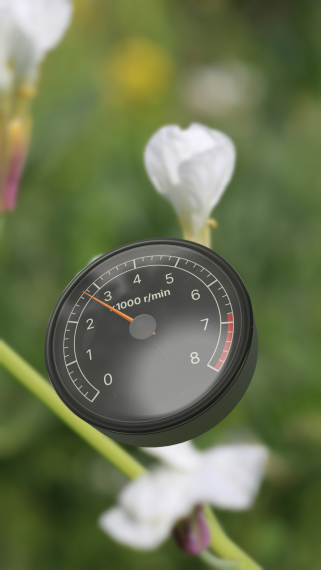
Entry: 2700 rpm
